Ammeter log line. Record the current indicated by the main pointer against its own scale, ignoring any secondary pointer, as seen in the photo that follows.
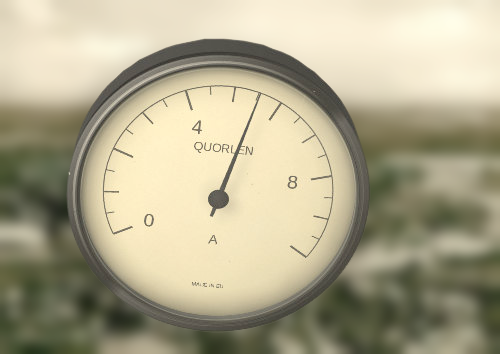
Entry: 5.5 A
